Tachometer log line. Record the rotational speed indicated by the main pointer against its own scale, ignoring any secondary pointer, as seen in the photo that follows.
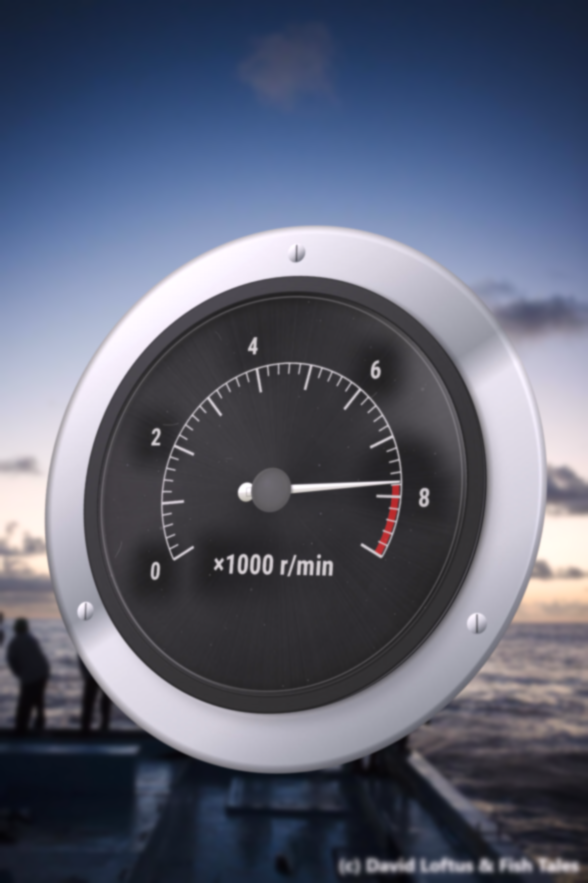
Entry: 7800 rpm
